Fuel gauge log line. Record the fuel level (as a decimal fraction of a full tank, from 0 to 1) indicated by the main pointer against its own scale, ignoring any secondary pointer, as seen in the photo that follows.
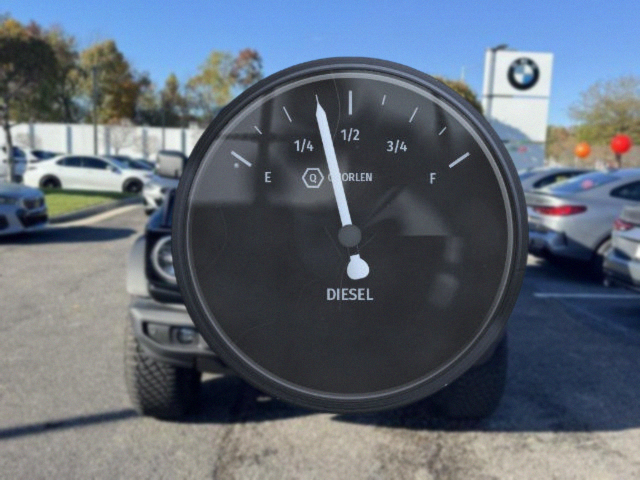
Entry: 0.375
